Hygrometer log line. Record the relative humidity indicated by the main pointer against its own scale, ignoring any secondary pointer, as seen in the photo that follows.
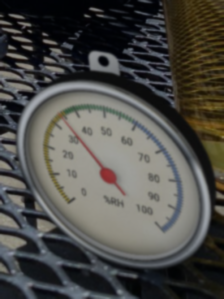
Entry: 35 %
